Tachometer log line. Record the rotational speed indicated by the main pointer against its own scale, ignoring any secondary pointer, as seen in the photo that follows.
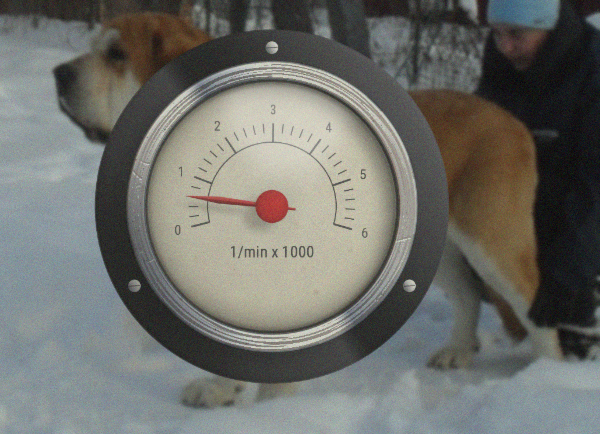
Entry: 600 rpm
